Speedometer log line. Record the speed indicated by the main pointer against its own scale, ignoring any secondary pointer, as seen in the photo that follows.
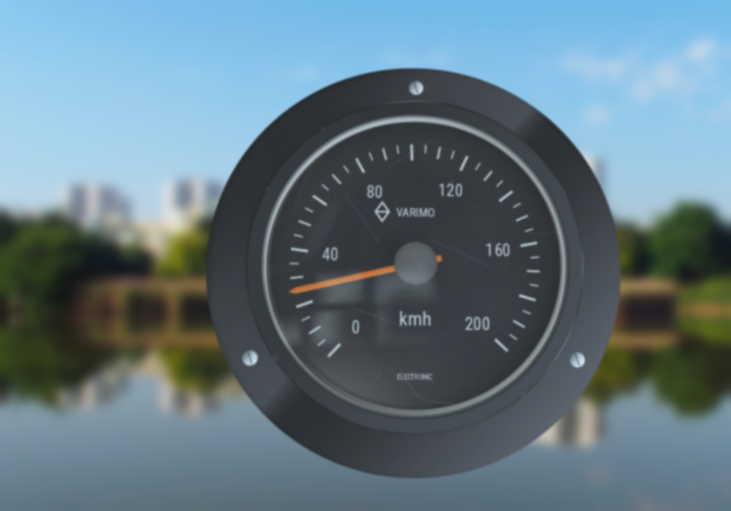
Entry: 25 km/h
